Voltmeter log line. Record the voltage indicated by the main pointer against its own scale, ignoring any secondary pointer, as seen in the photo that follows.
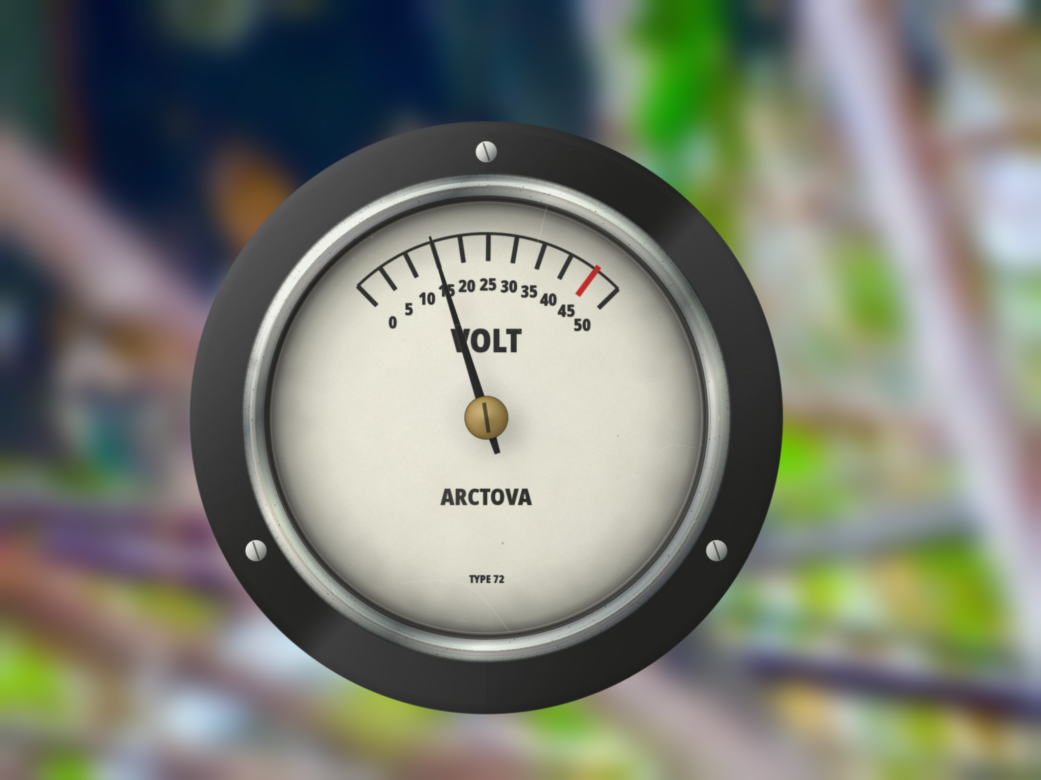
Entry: 15 V
